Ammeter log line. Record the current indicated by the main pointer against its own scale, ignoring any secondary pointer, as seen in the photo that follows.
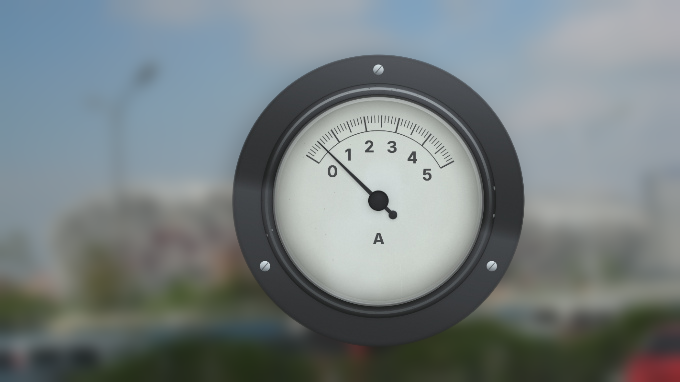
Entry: 0.5 A
